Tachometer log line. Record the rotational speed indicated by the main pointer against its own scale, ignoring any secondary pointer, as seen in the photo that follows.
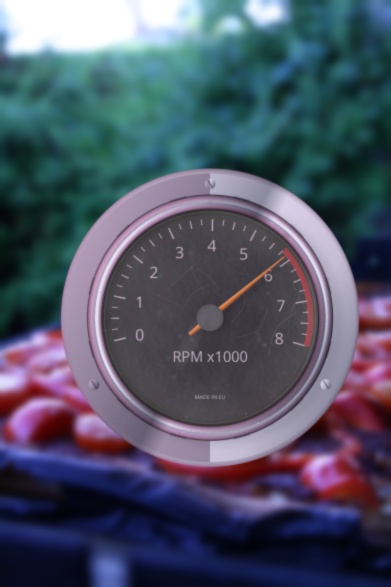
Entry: 5875 rpm
